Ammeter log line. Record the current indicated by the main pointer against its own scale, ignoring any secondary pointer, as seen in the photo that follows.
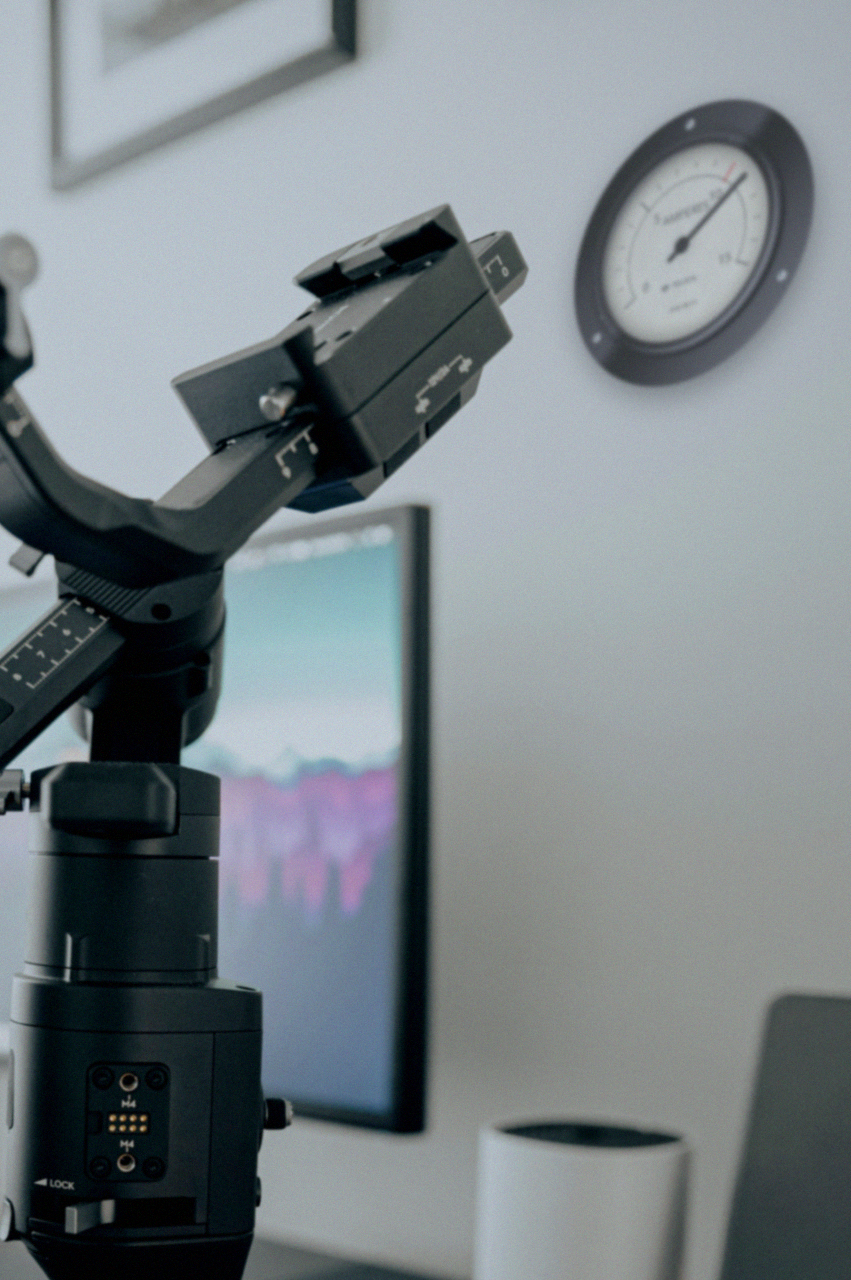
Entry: 11 A
